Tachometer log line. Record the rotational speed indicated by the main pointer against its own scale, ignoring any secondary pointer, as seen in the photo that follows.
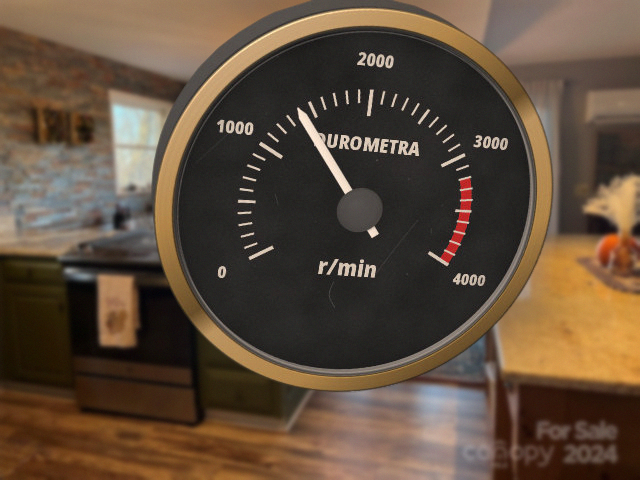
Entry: 1400 rpm
